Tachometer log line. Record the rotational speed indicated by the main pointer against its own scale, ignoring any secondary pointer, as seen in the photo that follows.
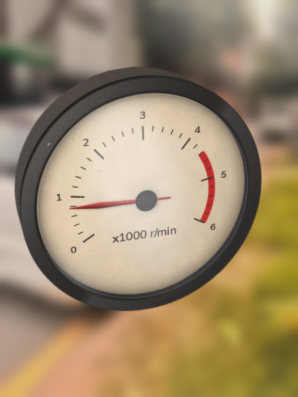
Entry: 800 rpm
